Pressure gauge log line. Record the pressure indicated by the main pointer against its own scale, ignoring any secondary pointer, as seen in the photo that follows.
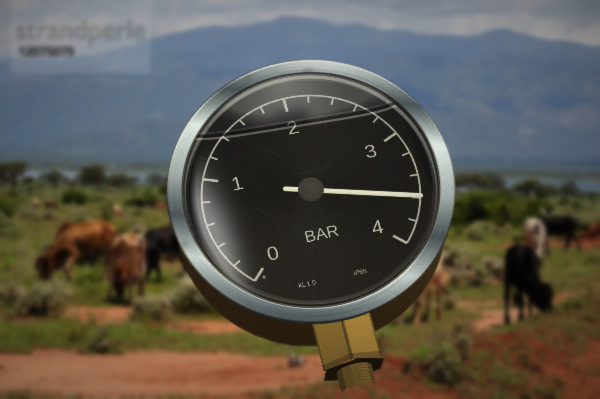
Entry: 3.6 bar
